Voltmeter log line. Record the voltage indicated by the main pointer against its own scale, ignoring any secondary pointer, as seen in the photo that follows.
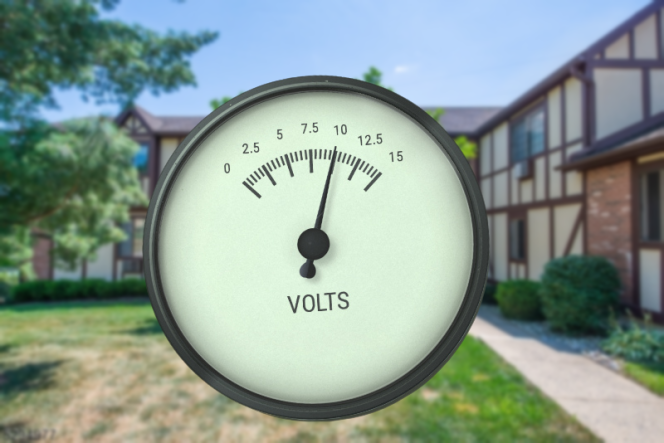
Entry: 10 V
